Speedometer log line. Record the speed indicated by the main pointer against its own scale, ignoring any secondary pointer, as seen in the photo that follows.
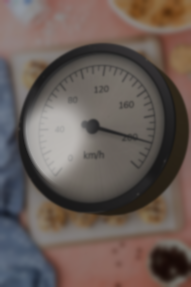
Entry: 200 km/h
